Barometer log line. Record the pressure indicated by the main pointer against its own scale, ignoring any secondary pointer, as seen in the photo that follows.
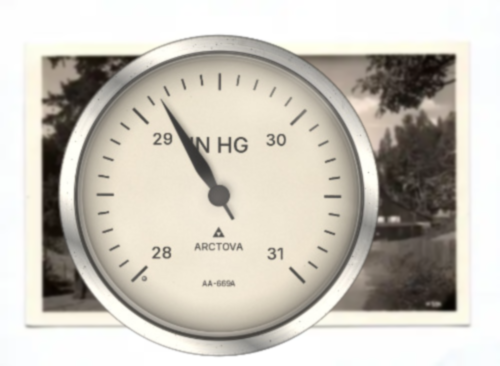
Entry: 29.15 inHg
